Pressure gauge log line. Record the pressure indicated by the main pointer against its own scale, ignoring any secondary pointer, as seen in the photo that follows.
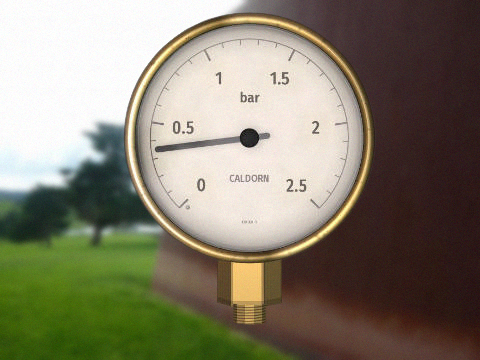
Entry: 0.35 bar
